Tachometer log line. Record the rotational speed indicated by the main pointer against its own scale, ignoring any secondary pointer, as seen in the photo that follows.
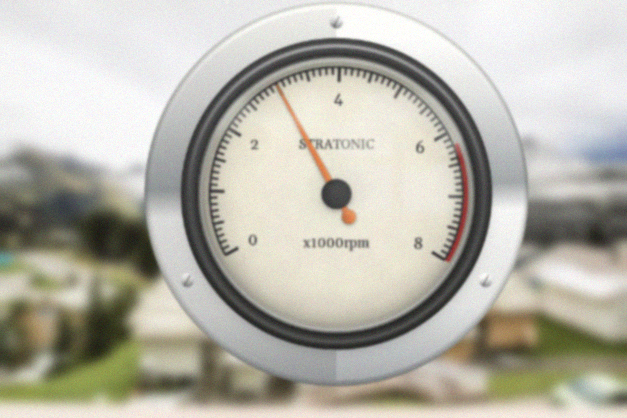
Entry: 3000 rpm
